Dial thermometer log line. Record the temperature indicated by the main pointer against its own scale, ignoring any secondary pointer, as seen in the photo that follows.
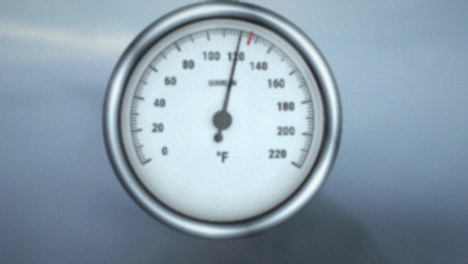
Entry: 120 °F
